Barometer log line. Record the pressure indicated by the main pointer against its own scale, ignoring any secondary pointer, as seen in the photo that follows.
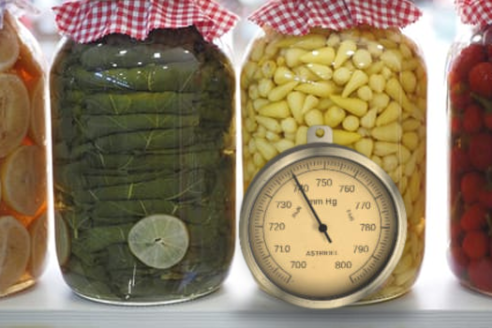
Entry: 740 mmHg
